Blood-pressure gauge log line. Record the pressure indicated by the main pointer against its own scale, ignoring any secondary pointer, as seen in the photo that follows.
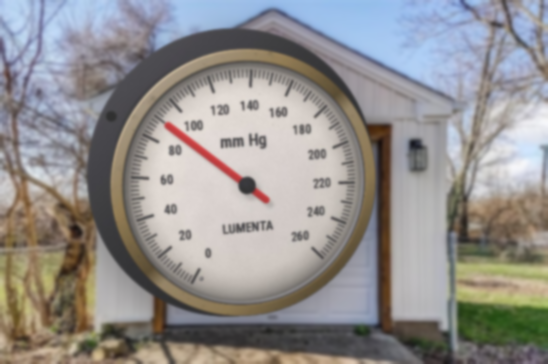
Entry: 90 mmHg
